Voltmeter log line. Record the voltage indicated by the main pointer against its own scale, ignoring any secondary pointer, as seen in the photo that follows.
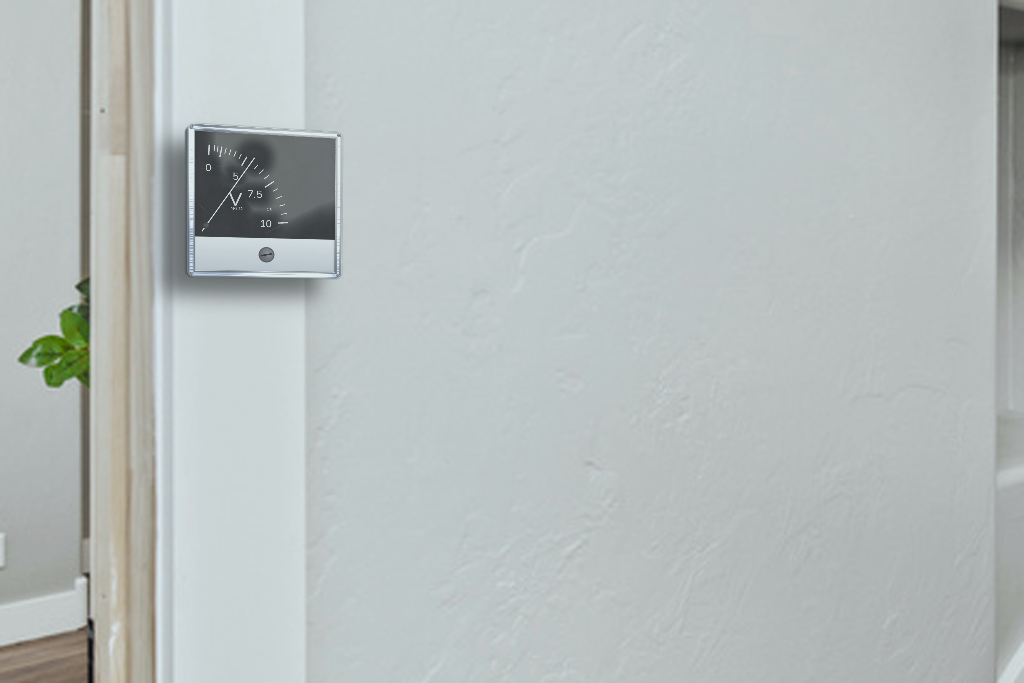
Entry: 5.5 V
